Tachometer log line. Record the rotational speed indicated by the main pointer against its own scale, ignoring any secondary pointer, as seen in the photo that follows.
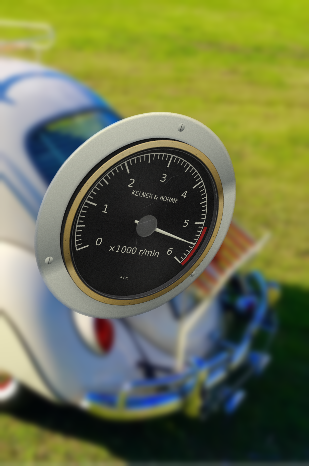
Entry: 5500 rpm
